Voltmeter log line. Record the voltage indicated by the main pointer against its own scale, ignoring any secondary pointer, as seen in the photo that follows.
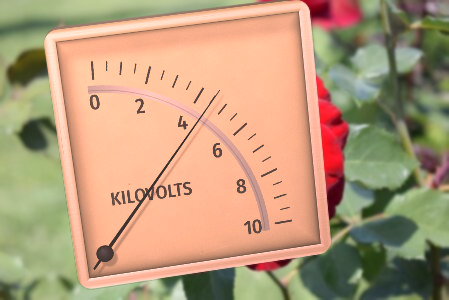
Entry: 4.5 kV
